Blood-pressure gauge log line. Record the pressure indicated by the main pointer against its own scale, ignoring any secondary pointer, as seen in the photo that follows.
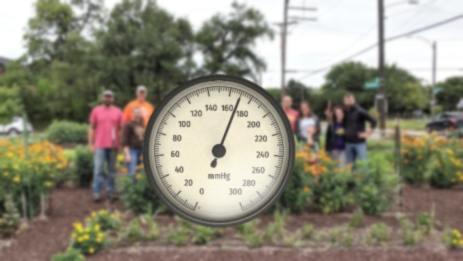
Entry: 170 mmHg
